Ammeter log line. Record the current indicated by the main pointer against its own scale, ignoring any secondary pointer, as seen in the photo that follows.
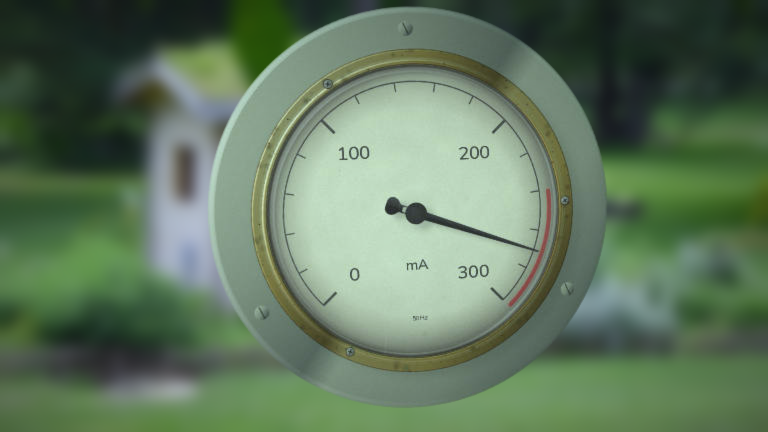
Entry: 270 mA
